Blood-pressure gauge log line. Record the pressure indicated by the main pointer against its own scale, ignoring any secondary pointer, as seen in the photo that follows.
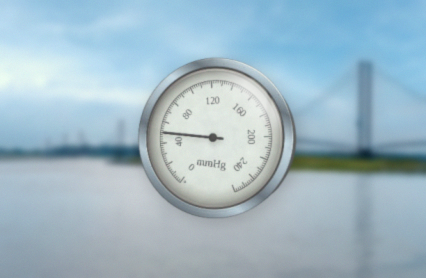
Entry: 50 mmHg
